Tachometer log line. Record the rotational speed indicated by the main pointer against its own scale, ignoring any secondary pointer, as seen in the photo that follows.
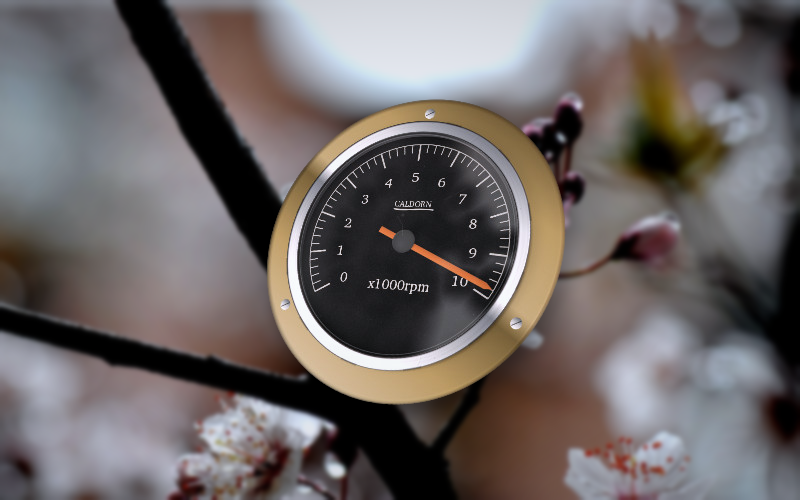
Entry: 9800 rpm
